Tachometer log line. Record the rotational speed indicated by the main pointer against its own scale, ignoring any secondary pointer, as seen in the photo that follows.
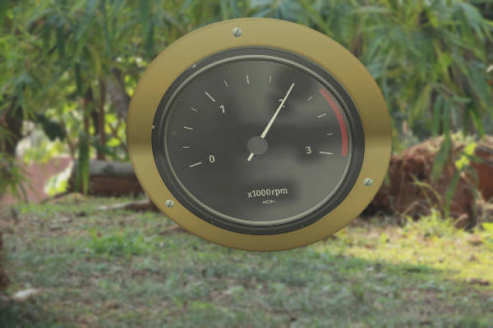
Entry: 2000 rpm
